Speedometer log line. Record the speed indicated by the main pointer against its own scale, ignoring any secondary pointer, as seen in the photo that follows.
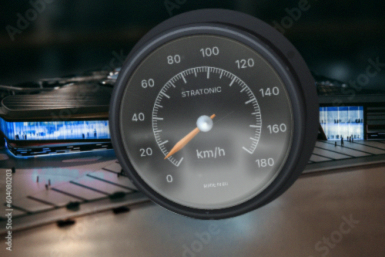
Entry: 10 km/h
